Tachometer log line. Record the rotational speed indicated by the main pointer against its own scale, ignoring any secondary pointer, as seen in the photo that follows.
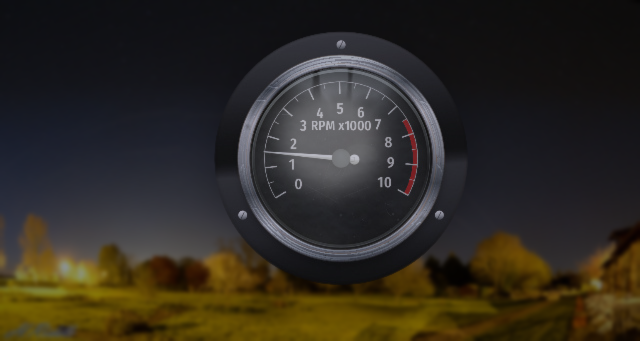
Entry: 1500 rpm
